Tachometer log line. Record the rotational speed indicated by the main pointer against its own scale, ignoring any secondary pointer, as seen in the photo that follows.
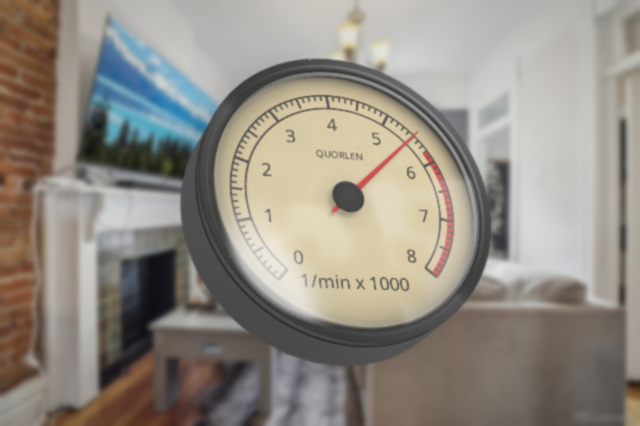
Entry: 5500 rpm
